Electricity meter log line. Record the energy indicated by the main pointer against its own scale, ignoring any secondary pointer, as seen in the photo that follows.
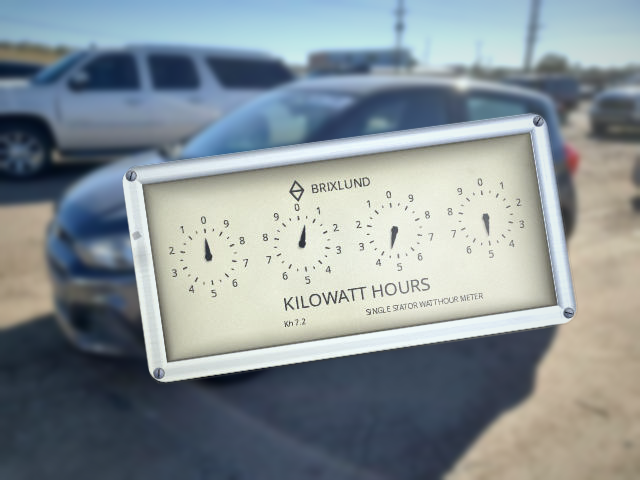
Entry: 45 kWh
